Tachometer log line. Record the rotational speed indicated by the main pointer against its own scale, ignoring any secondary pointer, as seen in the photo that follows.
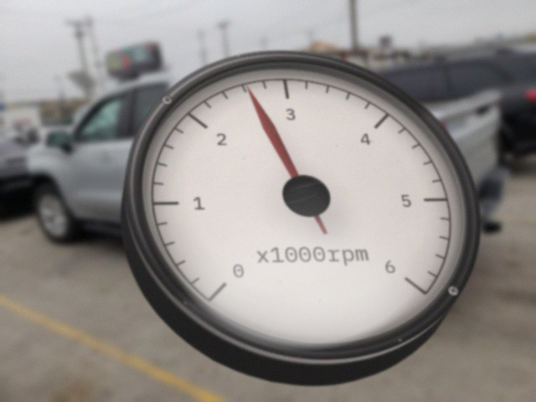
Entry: 2600 rpm
